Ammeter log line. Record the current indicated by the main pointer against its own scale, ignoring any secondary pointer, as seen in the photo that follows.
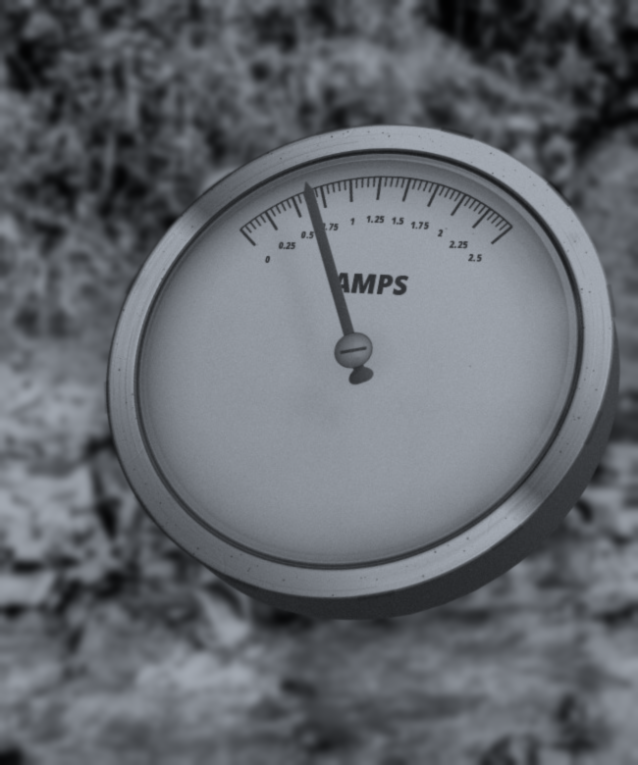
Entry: 0.65 A
